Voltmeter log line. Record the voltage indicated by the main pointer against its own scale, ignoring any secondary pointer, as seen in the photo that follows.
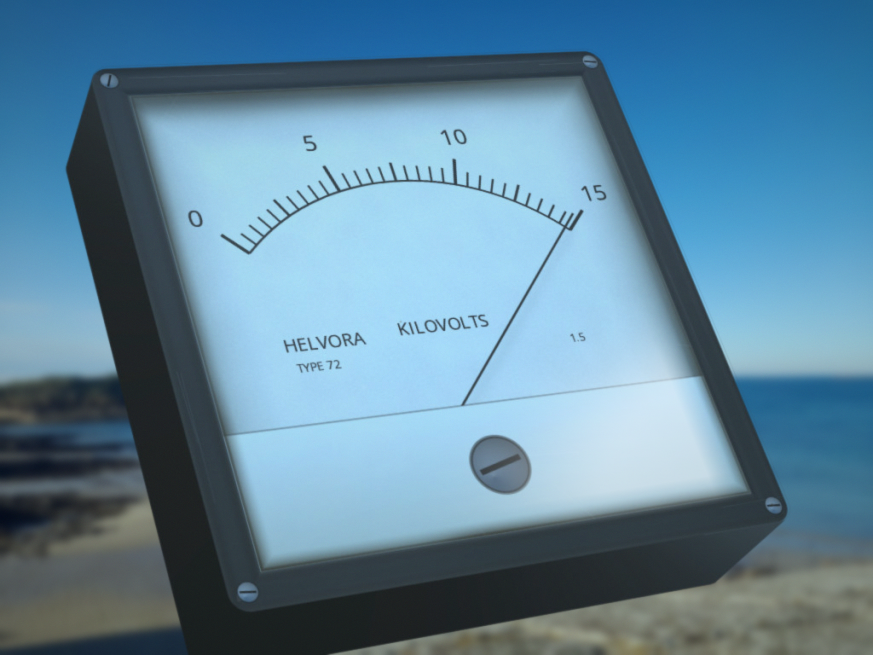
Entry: 14.75 kV
